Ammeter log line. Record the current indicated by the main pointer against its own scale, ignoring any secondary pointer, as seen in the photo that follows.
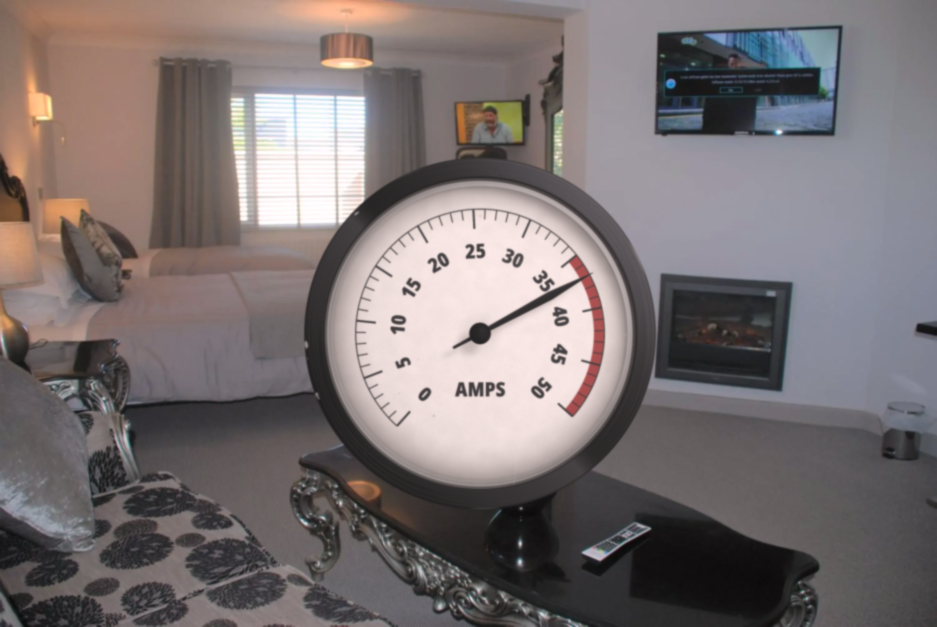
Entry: 37 A
